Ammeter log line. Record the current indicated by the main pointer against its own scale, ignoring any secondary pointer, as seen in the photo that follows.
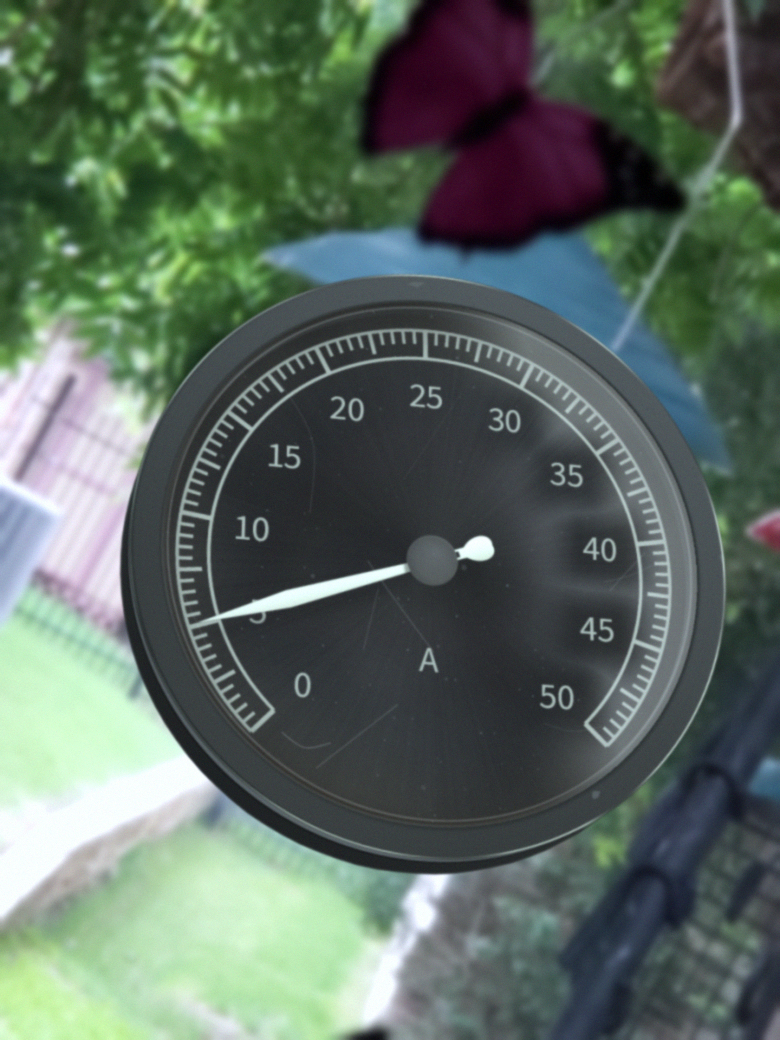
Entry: 5 A
